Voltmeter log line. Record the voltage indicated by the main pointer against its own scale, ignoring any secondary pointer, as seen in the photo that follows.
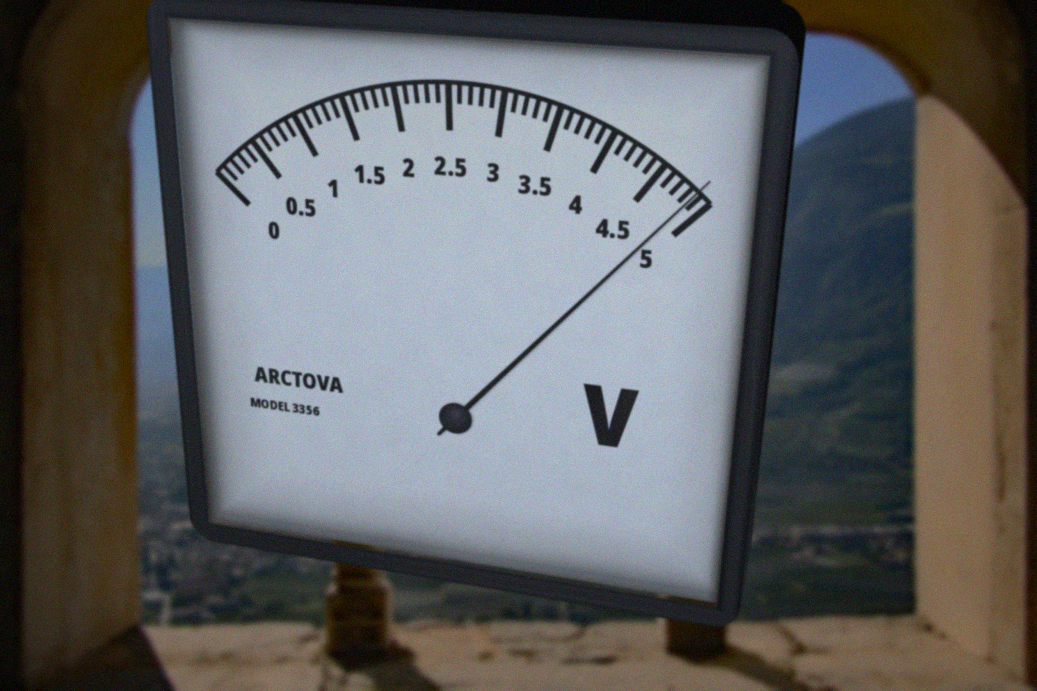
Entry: 4.85 V
